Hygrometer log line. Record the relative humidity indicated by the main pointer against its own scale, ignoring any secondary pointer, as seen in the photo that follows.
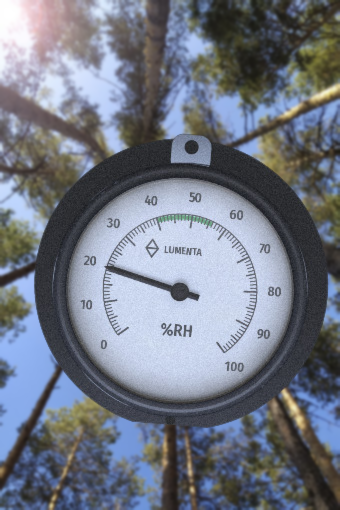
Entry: 20 %
